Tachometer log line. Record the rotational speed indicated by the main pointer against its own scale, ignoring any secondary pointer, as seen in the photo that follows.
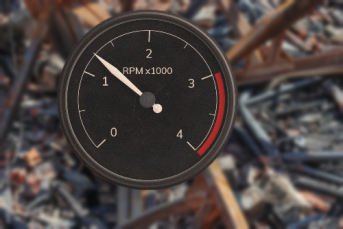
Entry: 1250 rpm
